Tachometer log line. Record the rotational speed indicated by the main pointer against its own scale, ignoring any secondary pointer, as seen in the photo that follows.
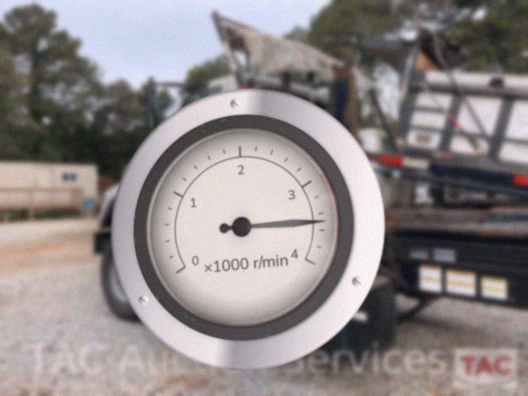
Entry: 3500 rpm
